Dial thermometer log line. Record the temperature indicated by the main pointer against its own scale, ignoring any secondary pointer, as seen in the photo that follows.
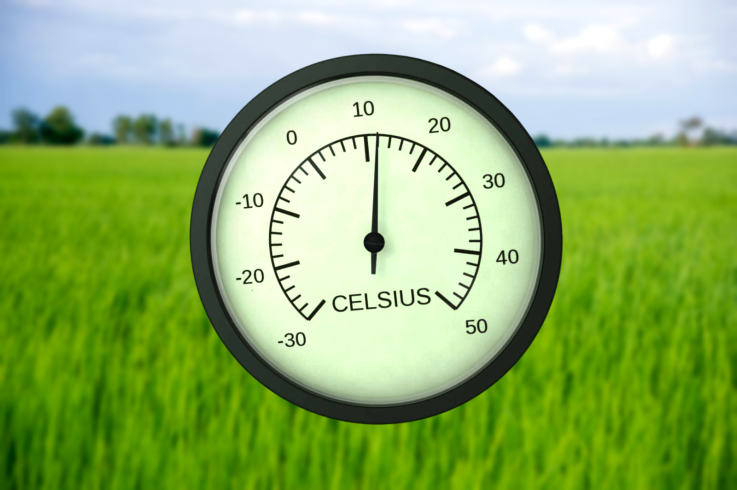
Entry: 12 °C
